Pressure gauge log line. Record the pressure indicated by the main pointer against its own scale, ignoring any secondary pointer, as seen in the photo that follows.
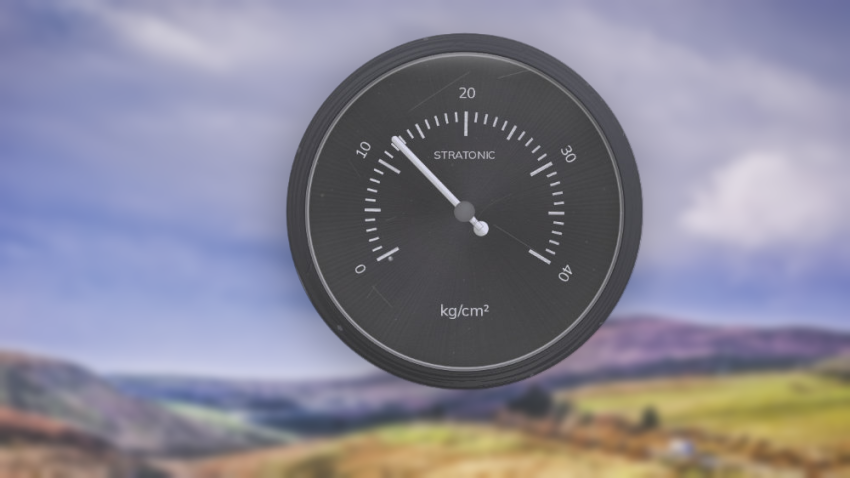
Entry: 12.5 kg/cm²
